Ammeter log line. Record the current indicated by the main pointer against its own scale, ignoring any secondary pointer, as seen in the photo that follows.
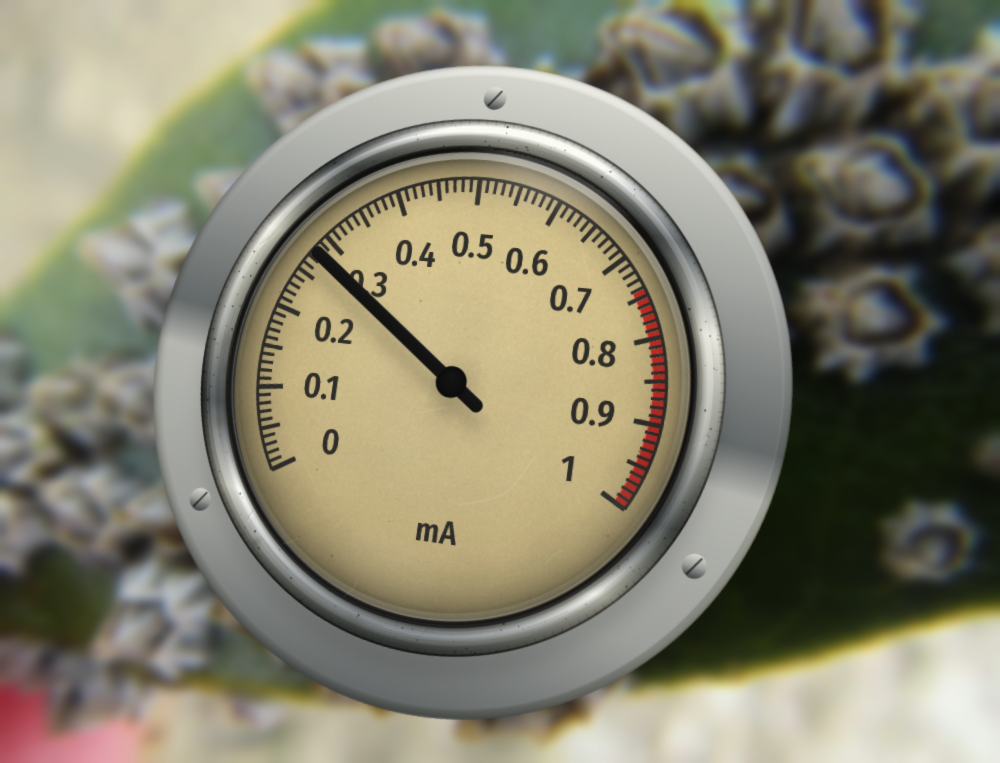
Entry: 0.28 mA
